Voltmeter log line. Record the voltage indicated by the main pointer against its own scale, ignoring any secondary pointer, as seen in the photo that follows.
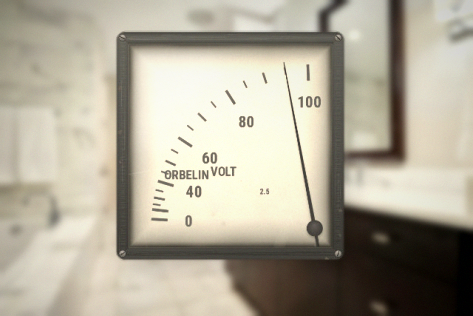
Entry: 95 V
